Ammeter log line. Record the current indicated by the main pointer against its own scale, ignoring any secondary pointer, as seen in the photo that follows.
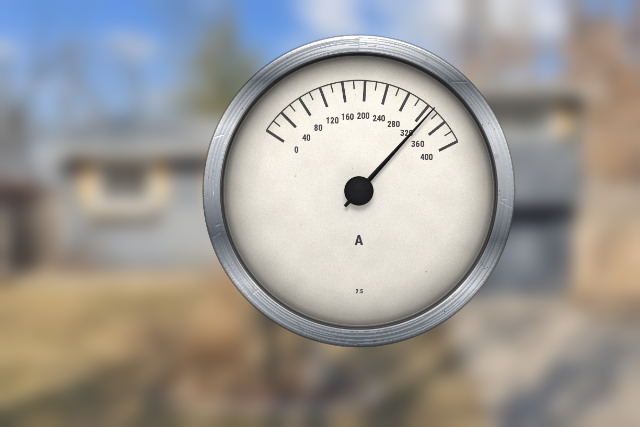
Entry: 330 A
